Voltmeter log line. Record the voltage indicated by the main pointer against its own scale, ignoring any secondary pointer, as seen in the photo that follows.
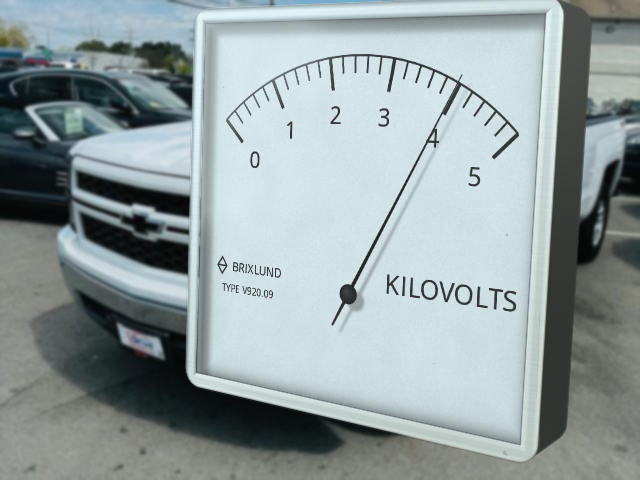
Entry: 4 kV
